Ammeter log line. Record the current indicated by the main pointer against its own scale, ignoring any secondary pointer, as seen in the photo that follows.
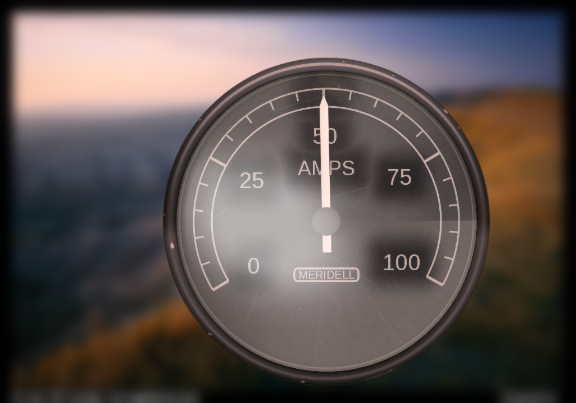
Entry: 50 A
